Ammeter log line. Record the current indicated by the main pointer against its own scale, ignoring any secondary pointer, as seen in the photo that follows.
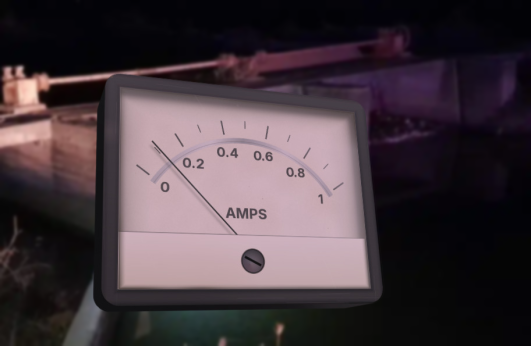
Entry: 0.1 A
